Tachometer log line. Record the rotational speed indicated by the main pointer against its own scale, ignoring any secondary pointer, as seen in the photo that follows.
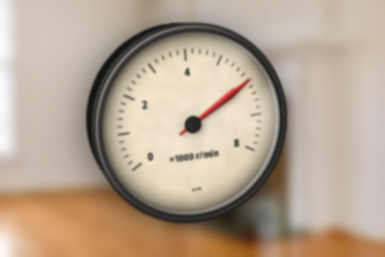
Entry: 6000 rpm
